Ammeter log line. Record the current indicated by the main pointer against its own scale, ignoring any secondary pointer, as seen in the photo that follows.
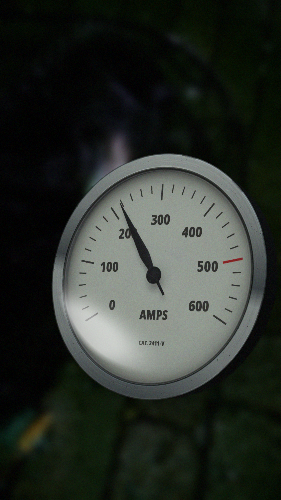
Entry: 220 A
